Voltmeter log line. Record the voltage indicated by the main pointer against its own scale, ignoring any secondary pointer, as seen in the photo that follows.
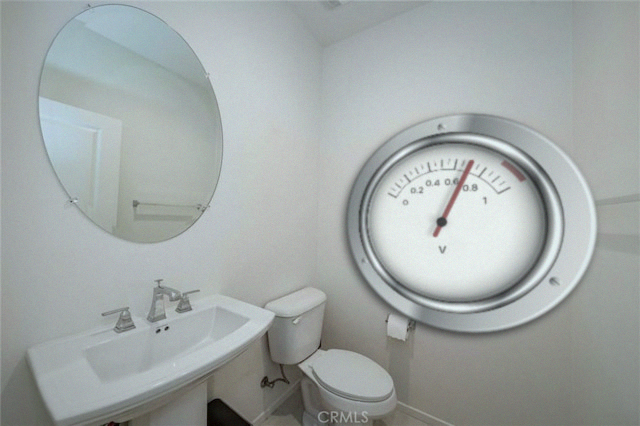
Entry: 0.7 V
